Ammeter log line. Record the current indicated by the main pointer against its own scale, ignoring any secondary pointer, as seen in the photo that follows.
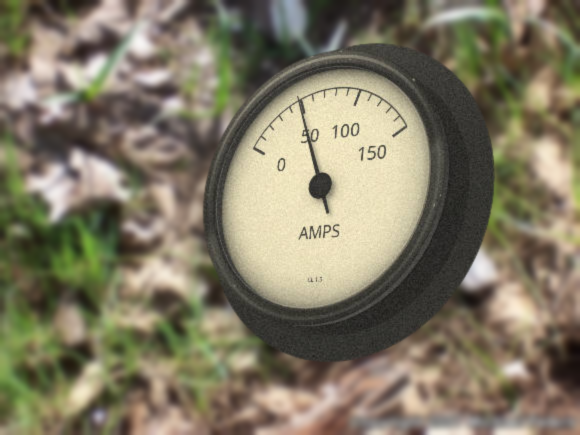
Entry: 50 A
